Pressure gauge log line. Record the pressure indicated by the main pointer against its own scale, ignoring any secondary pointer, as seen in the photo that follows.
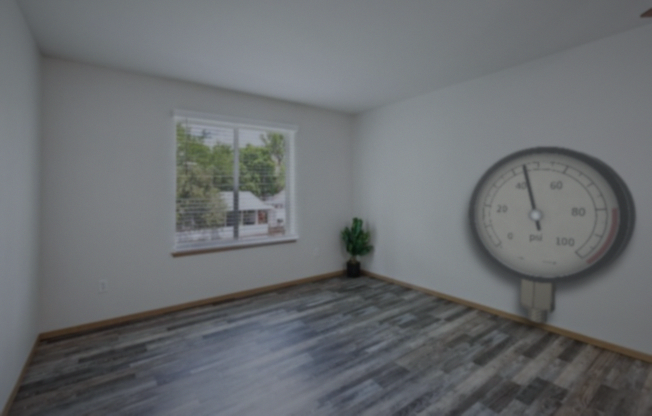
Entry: 45 psi
